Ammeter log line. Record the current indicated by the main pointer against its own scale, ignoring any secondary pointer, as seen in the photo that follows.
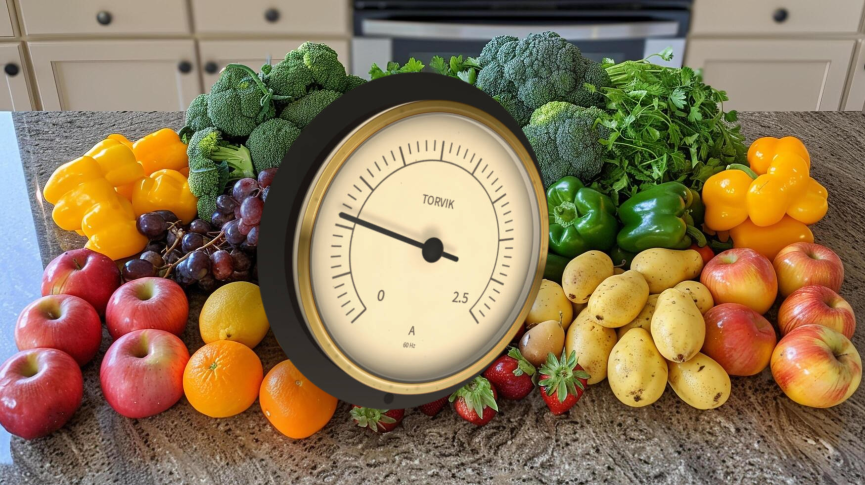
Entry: 0.55 A
